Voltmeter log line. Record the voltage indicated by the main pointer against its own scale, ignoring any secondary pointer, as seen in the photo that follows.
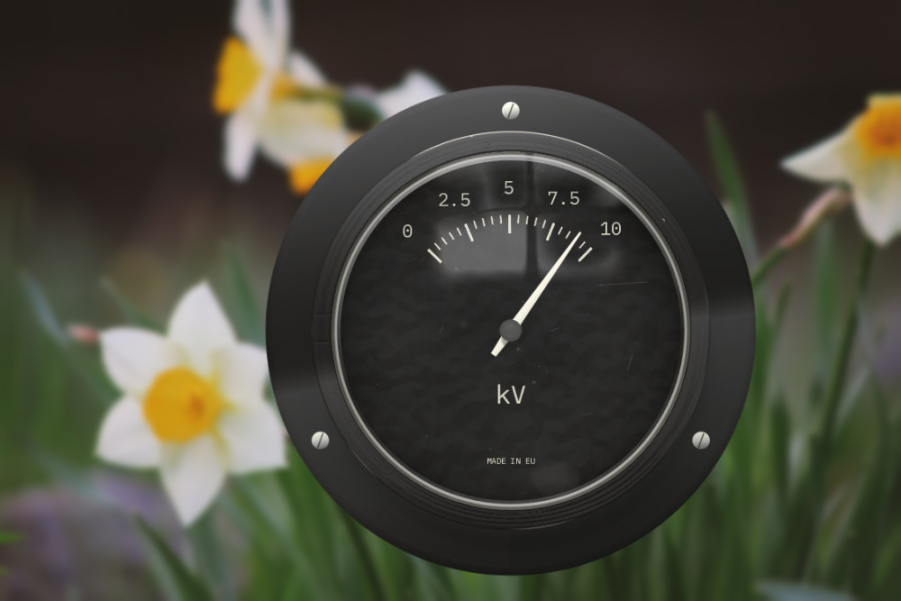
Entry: 9 kV
